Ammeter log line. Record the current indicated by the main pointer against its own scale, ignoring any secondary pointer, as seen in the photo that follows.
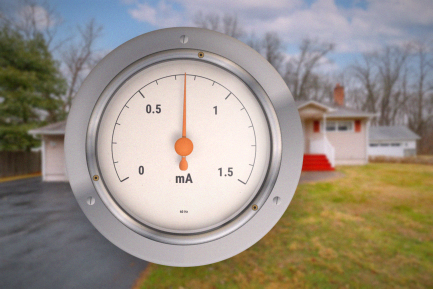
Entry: 0.75 mA
